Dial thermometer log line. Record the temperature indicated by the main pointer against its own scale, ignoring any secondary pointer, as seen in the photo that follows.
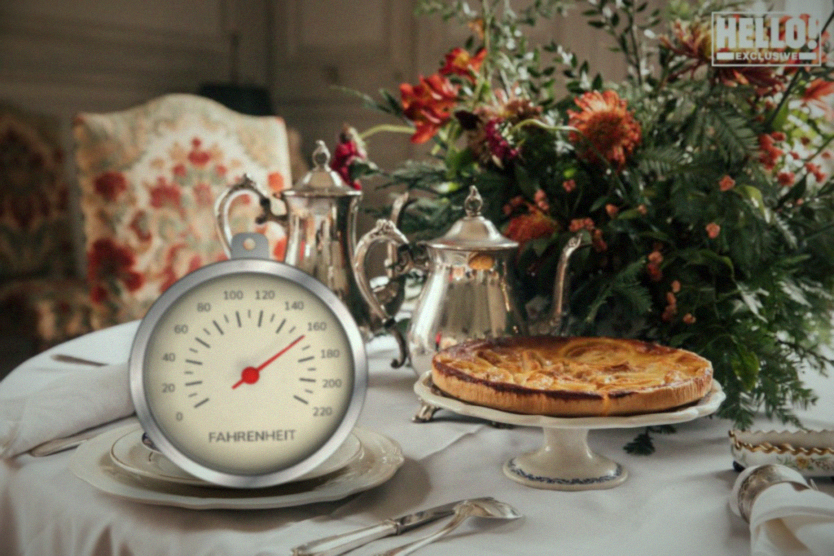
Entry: 160 °F
